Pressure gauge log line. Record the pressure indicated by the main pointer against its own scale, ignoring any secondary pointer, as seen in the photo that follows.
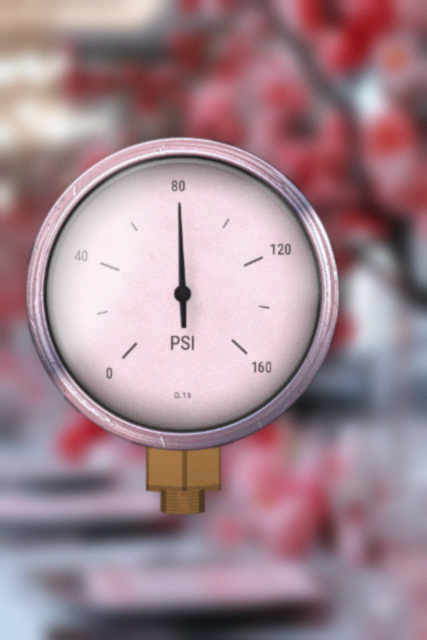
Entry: 80 psi
